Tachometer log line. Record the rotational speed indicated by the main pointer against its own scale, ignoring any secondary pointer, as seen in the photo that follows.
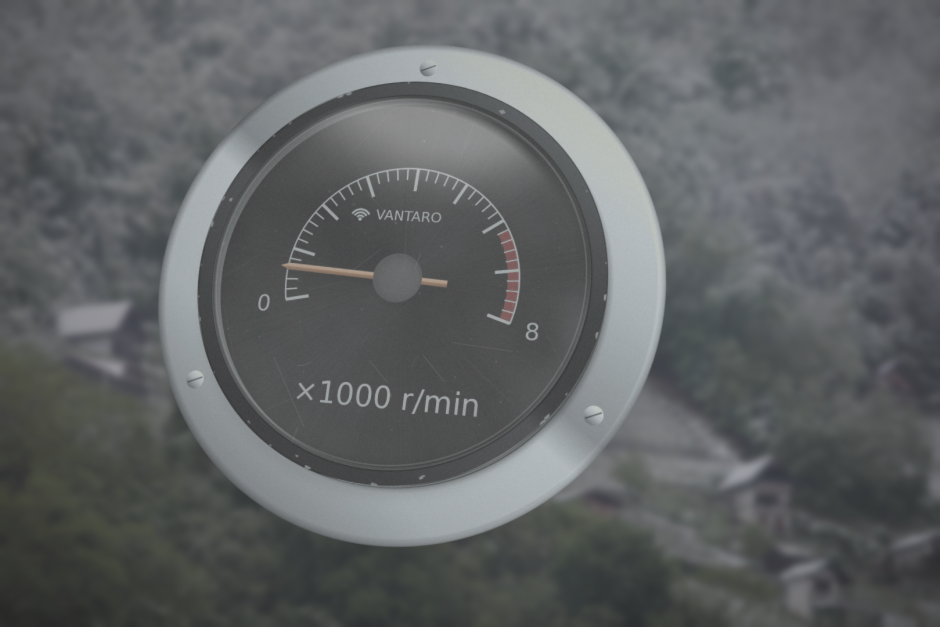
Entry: 600 rpm
